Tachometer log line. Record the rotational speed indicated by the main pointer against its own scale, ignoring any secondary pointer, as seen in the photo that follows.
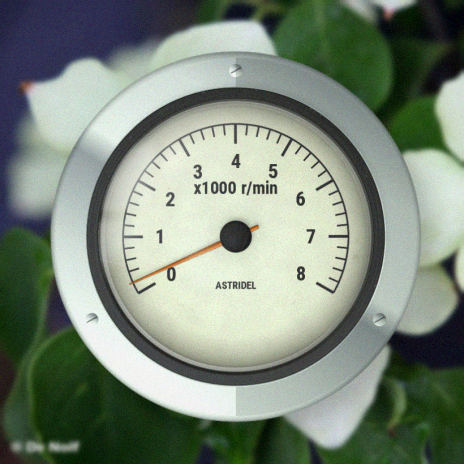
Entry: 200 rpm
